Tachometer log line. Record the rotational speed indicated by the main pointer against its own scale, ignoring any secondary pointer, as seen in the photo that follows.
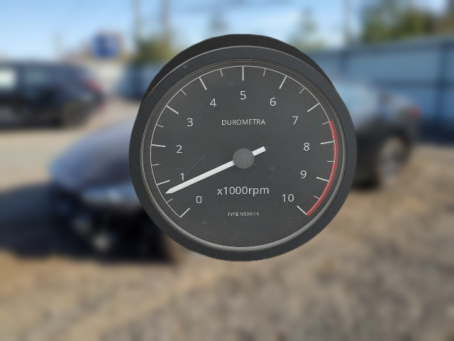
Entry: 750 rpm
